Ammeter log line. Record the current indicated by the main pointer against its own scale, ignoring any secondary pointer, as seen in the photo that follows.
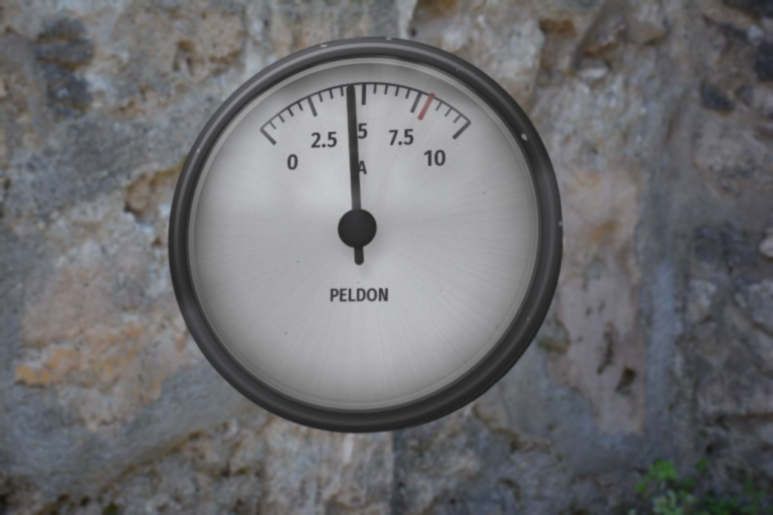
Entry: 4.5 A
